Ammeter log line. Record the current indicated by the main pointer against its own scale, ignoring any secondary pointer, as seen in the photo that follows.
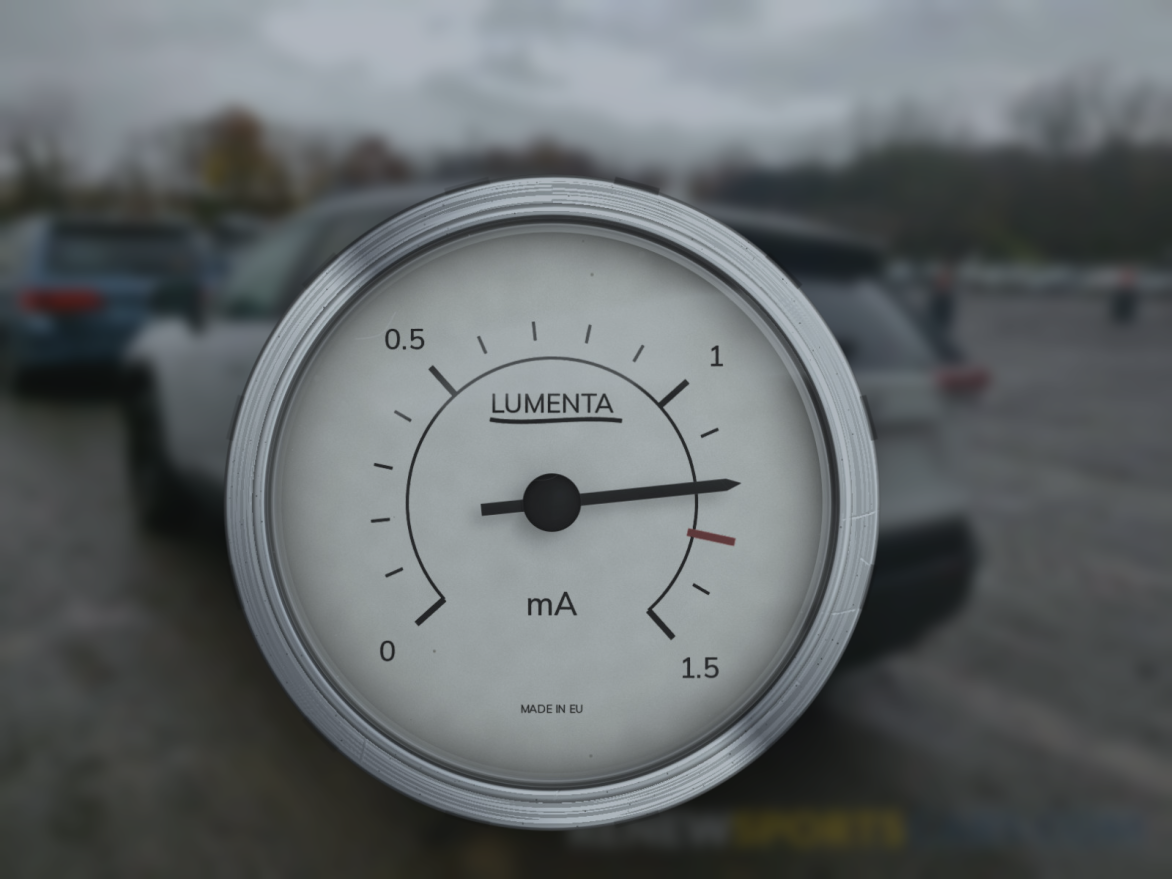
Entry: 1.2 mA
